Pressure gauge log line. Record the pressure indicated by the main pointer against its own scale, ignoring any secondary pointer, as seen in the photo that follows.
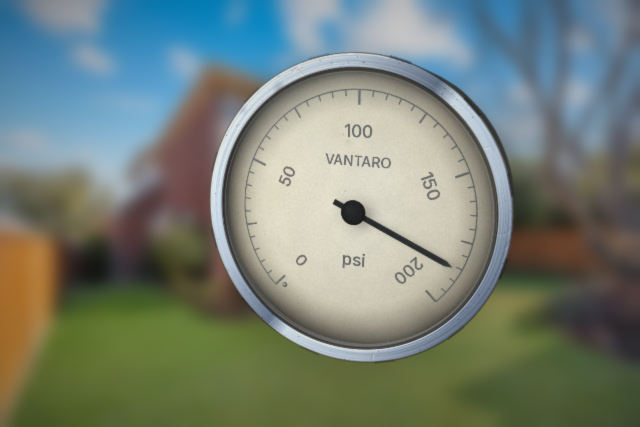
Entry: 185 psi
